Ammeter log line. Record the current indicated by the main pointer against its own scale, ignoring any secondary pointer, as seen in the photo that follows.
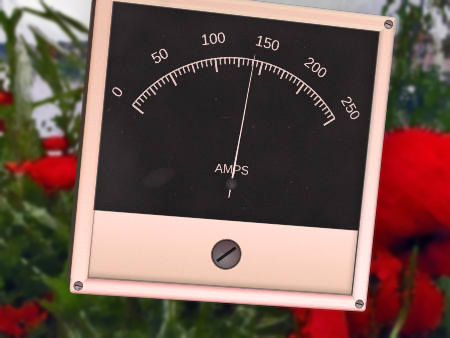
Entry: 140 A
